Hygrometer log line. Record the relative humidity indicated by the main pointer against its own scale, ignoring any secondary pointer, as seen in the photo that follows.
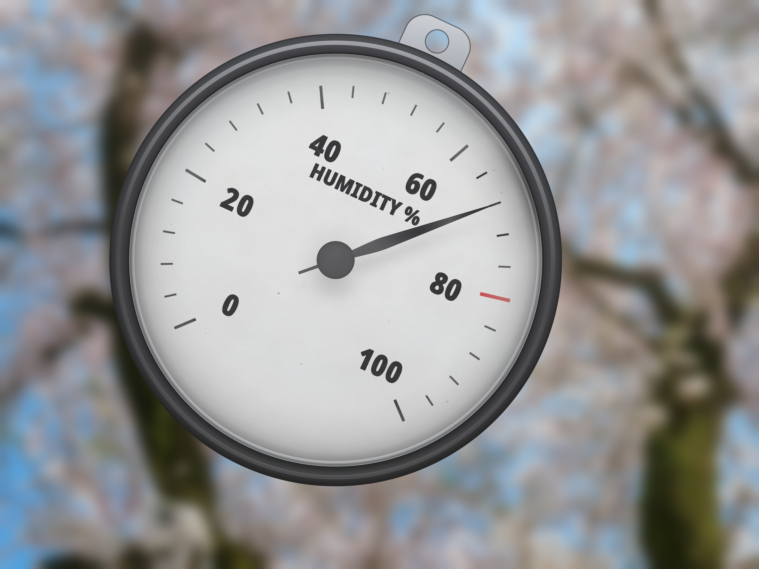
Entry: 68 %
